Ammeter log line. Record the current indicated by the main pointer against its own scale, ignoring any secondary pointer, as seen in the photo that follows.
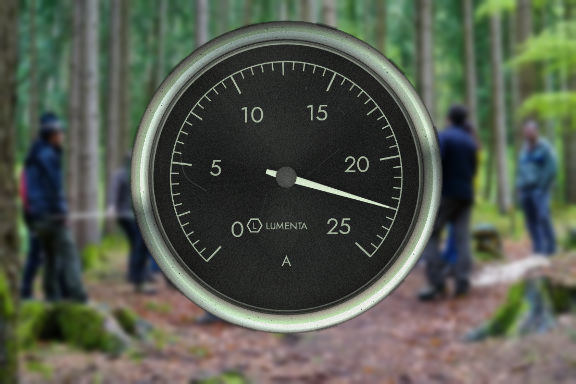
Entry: 22.5 A
